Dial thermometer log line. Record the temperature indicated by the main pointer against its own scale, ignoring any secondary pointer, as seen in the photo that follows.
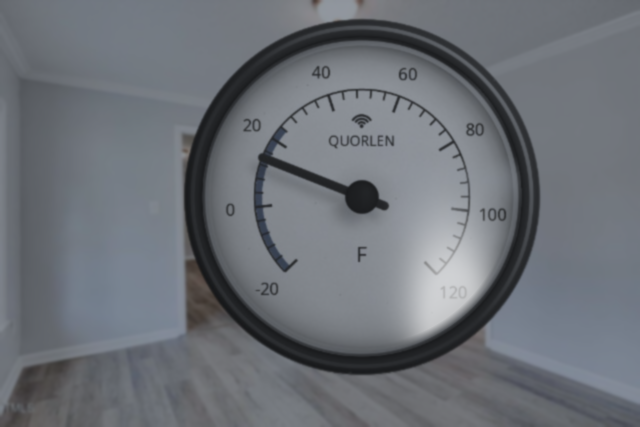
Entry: 14 °F
